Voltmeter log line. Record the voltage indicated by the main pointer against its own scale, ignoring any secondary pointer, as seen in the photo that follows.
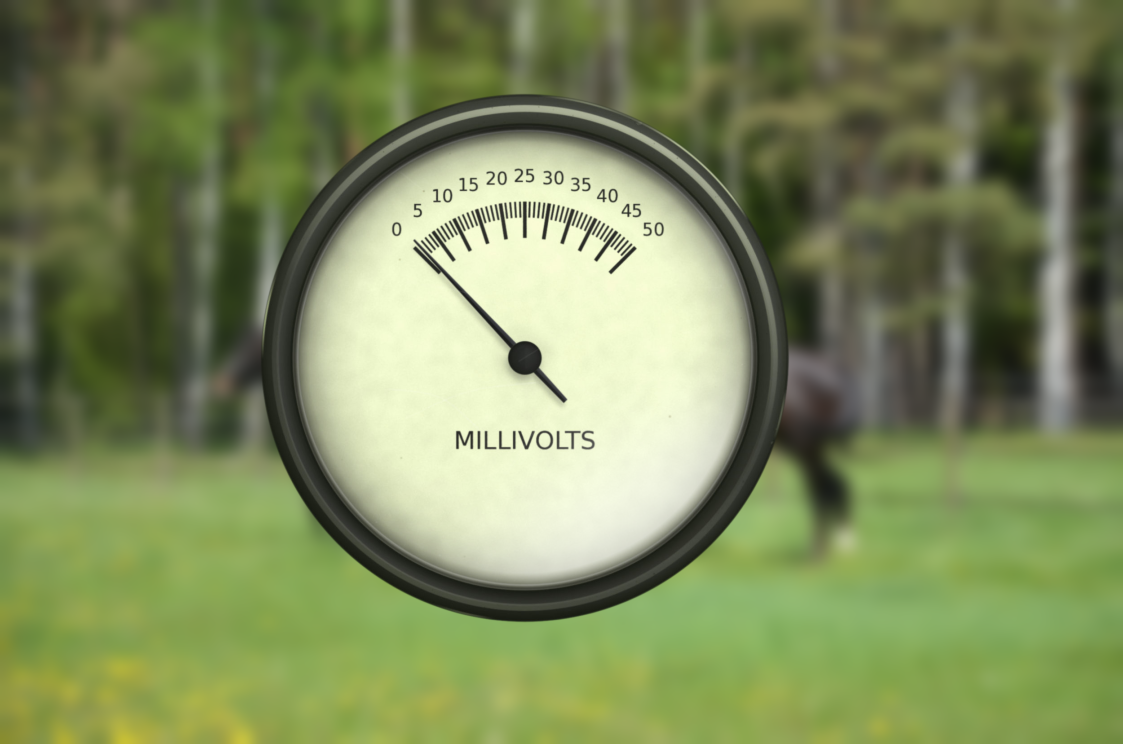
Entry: 1 mV
